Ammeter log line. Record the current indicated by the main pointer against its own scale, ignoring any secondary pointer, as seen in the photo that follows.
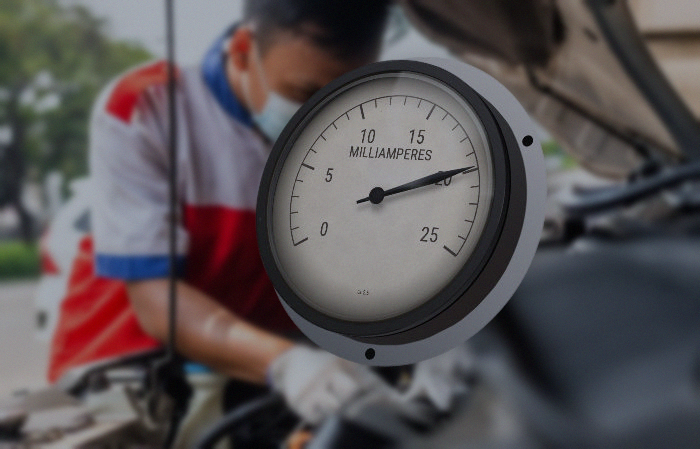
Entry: 20 mA
